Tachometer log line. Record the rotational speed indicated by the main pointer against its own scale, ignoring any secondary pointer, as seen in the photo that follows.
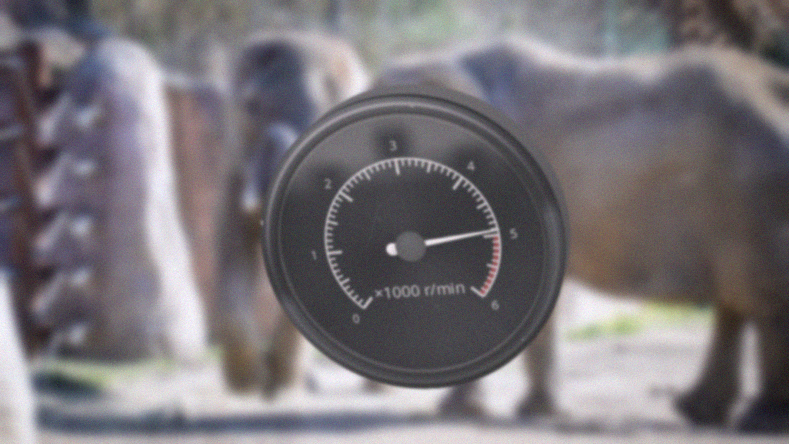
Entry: 4900 rpm
